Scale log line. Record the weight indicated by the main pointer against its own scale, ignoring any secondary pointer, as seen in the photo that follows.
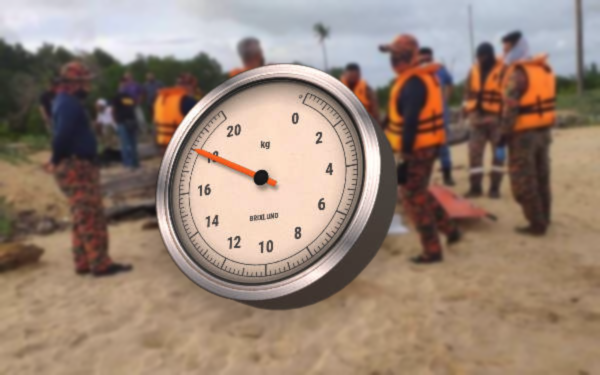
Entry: 18 kg
